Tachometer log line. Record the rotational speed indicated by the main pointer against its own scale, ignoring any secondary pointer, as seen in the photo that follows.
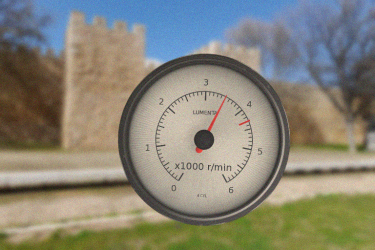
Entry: 3500 rpm
